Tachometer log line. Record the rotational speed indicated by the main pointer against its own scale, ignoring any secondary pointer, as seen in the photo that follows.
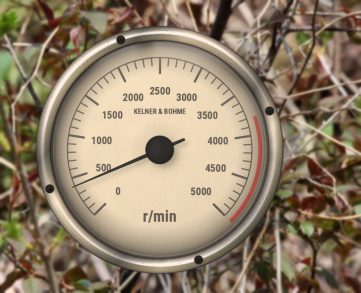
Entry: 400 rpm
